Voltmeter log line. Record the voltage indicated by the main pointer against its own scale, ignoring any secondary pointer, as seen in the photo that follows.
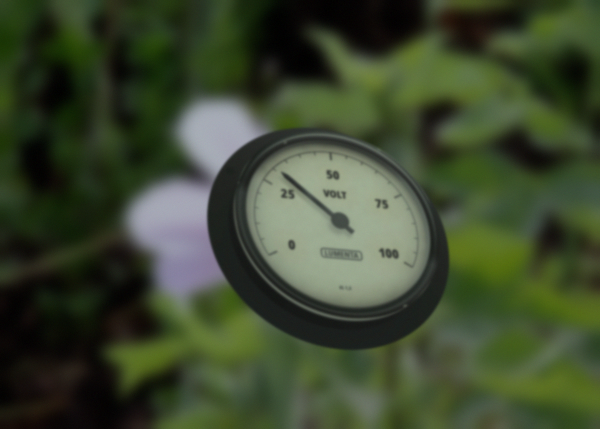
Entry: 30 V
